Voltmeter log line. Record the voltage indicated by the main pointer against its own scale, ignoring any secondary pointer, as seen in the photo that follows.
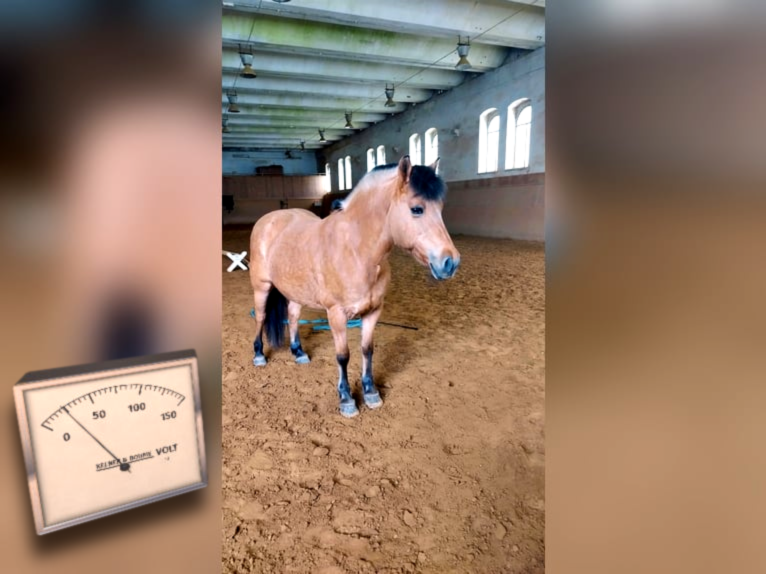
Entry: 25 V
